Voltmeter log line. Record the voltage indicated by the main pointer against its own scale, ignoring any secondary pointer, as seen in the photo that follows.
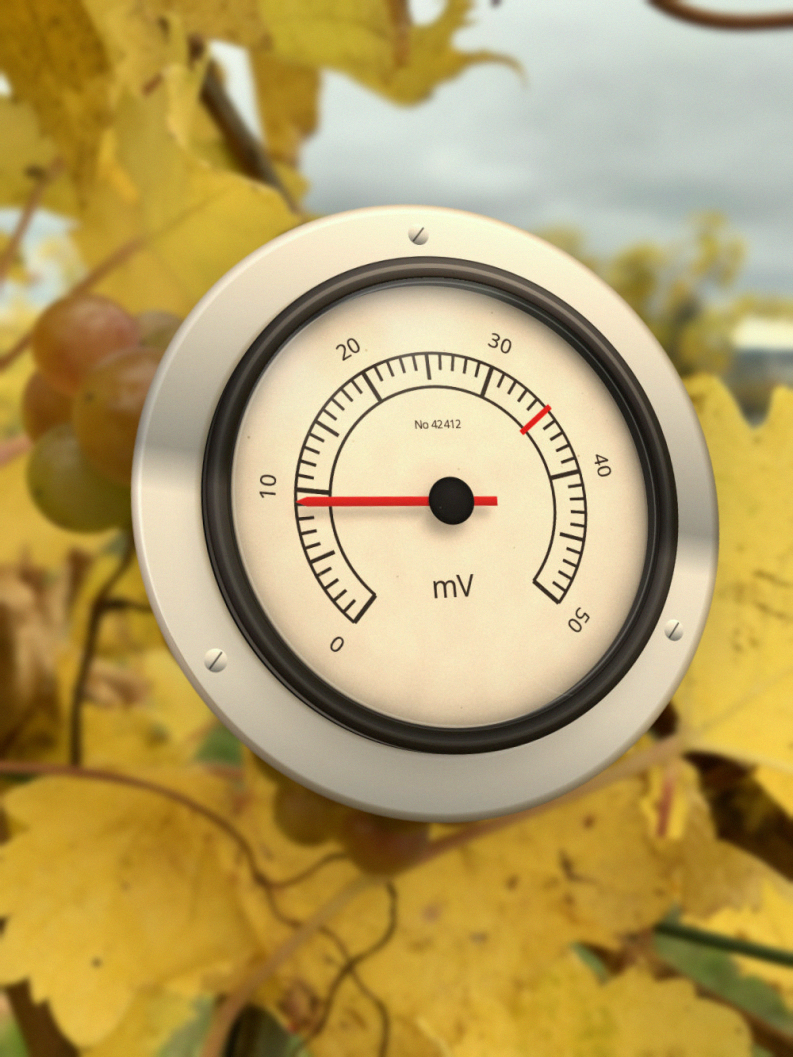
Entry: 9 mV
